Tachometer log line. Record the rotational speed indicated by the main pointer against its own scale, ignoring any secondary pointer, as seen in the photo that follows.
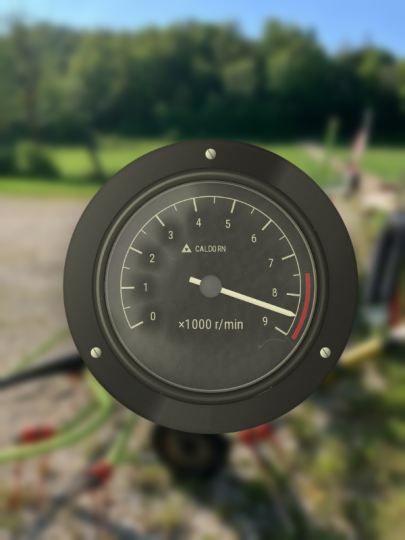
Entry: 8500 rpm
